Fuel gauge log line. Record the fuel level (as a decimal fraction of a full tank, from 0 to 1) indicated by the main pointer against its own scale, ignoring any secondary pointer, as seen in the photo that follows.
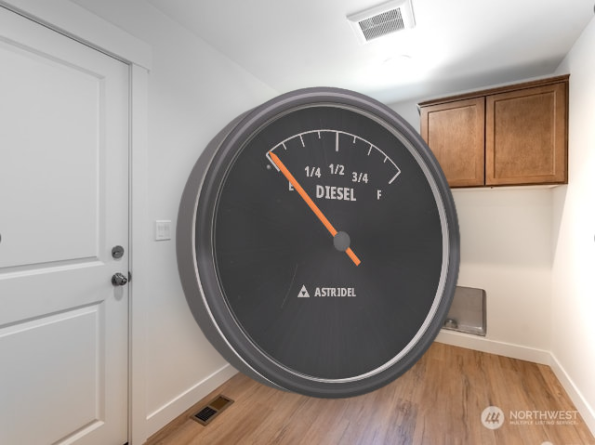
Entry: 0
